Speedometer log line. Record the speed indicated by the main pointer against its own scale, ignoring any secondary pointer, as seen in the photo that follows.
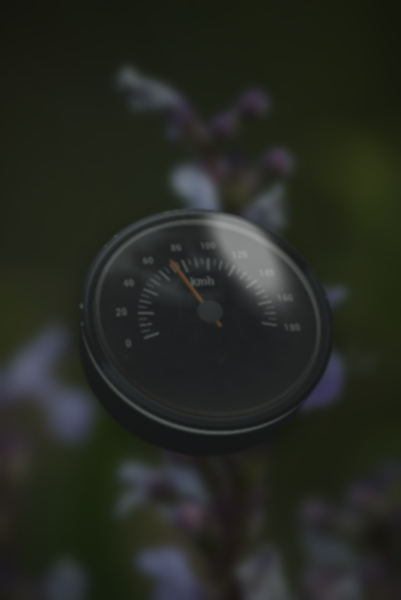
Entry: 70 km/h
